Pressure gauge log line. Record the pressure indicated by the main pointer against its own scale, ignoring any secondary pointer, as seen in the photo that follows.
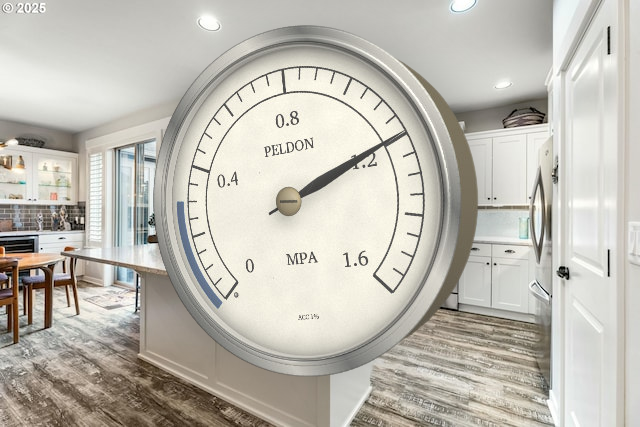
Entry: 1.2 MPa
